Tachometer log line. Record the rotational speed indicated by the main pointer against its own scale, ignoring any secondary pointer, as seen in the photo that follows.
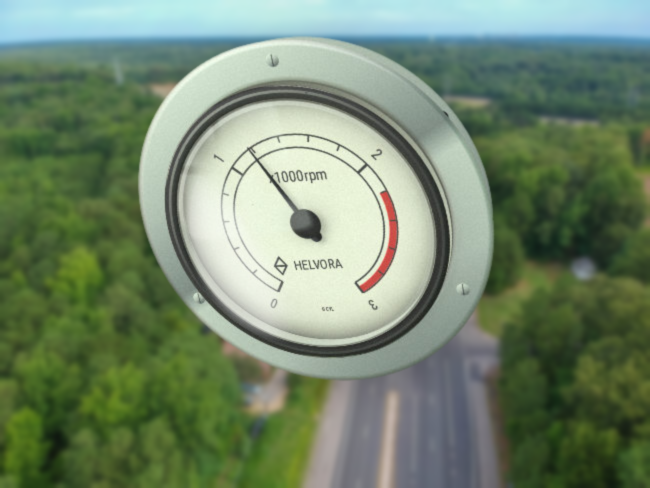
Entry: 1200 rpm
